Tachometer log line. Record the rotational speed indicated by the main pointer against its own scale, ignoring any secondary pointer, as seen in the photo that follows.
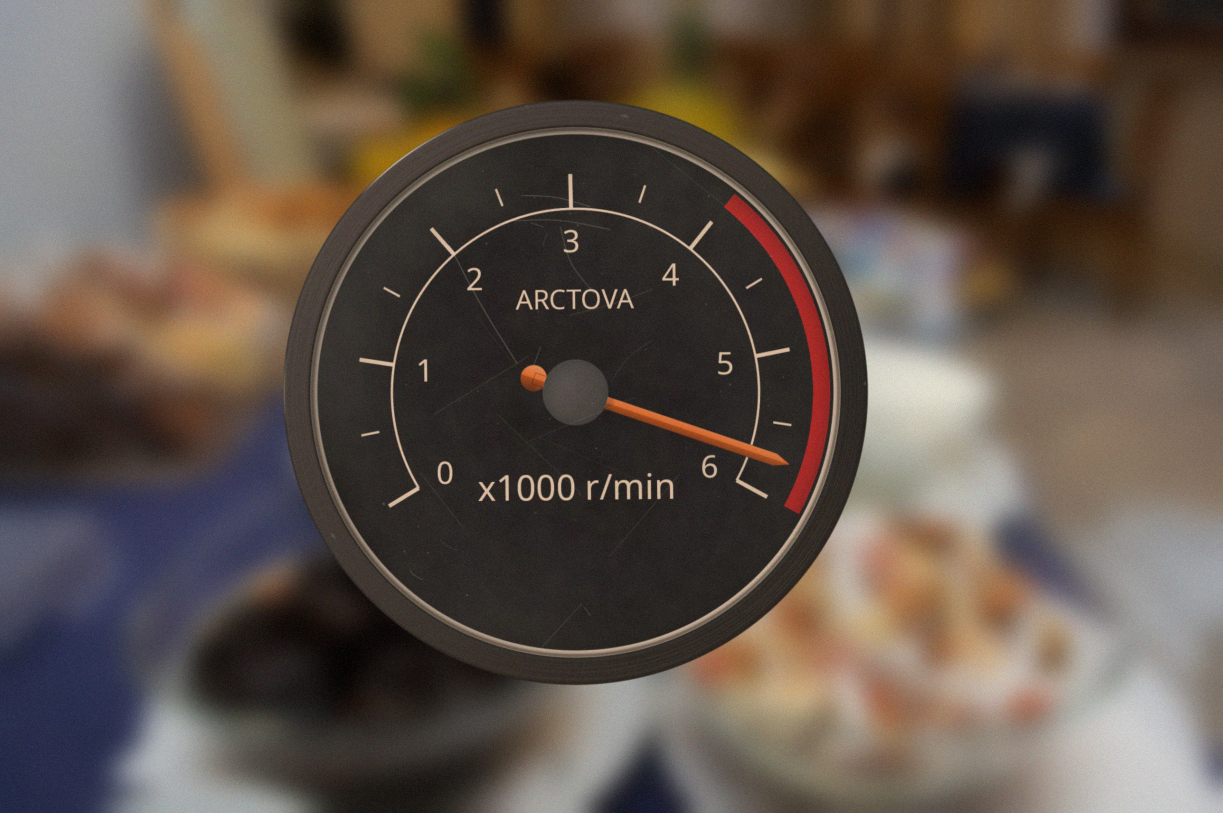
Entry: 5750 rpm
